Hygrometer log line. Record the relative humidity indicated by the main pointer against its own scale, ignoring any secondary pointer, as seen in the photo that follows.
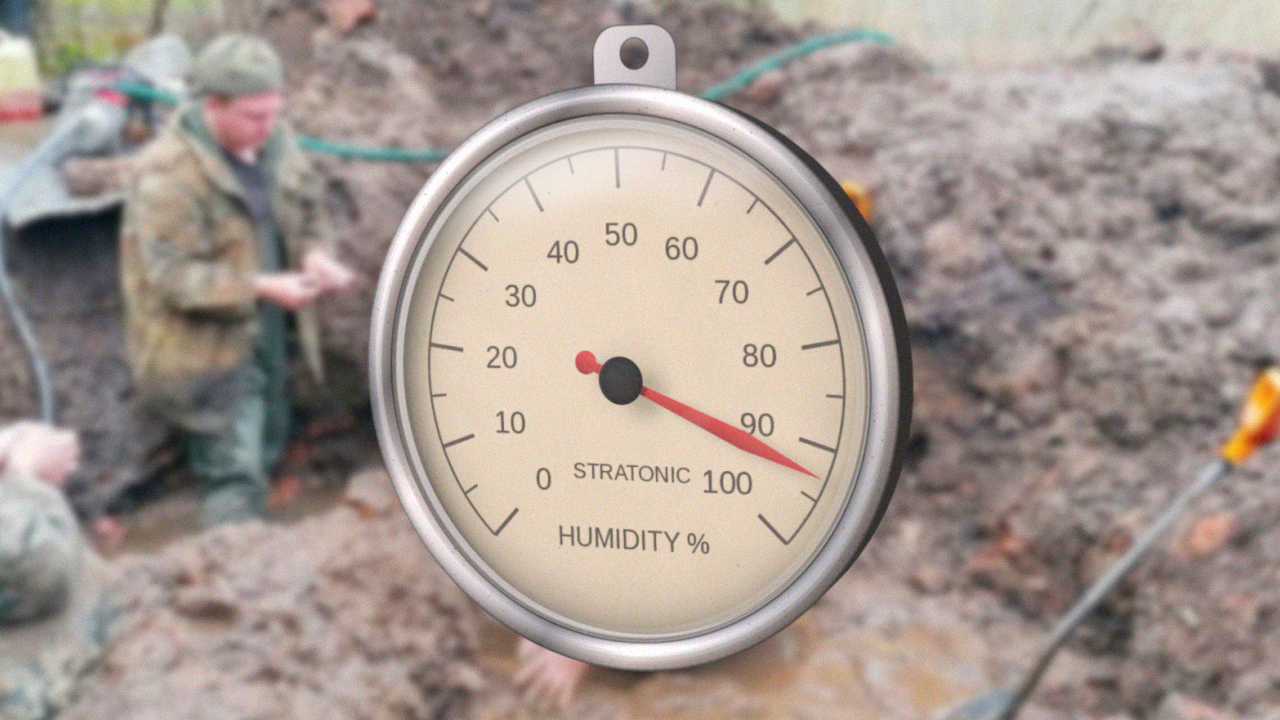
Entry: 92.5 %
